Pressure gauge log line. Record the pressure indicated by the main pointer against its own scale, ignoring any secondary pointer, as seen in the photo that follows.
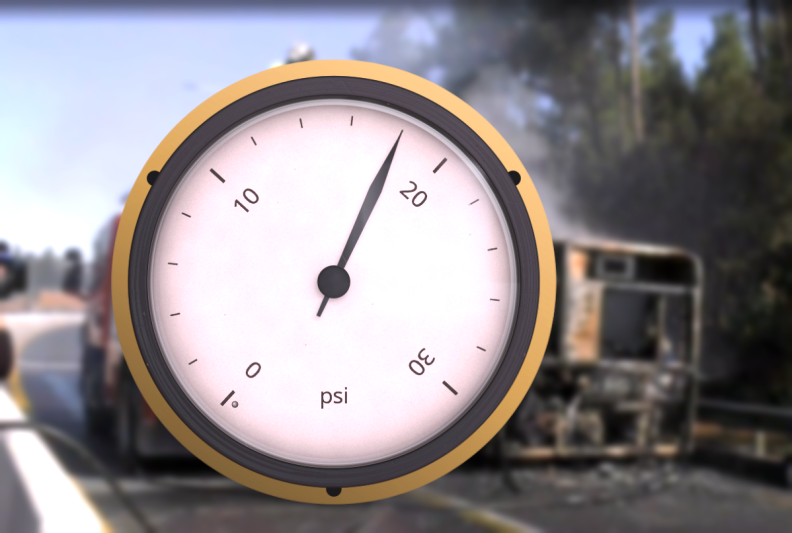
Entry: 18 psi
